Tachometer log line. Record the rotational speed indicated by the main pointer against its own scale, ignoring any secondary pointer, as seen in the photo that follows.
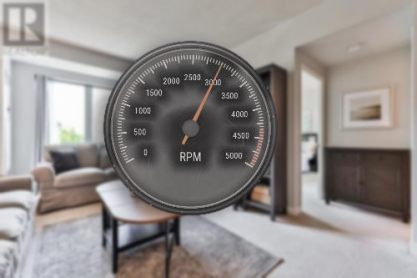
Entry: 3000 rpm
